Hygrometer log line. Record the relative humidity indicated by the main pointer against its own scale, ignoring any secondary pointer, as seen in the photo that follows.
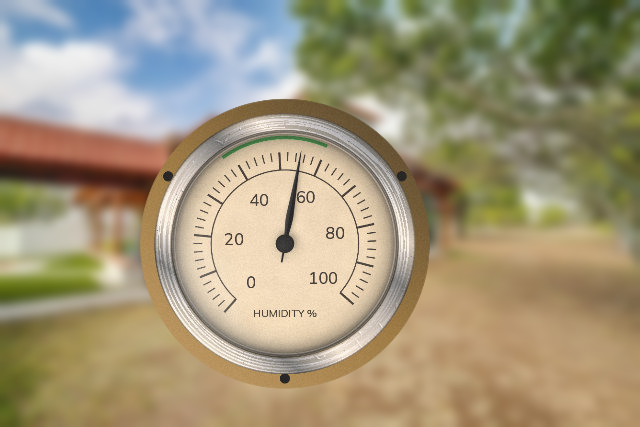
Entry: 55 %
